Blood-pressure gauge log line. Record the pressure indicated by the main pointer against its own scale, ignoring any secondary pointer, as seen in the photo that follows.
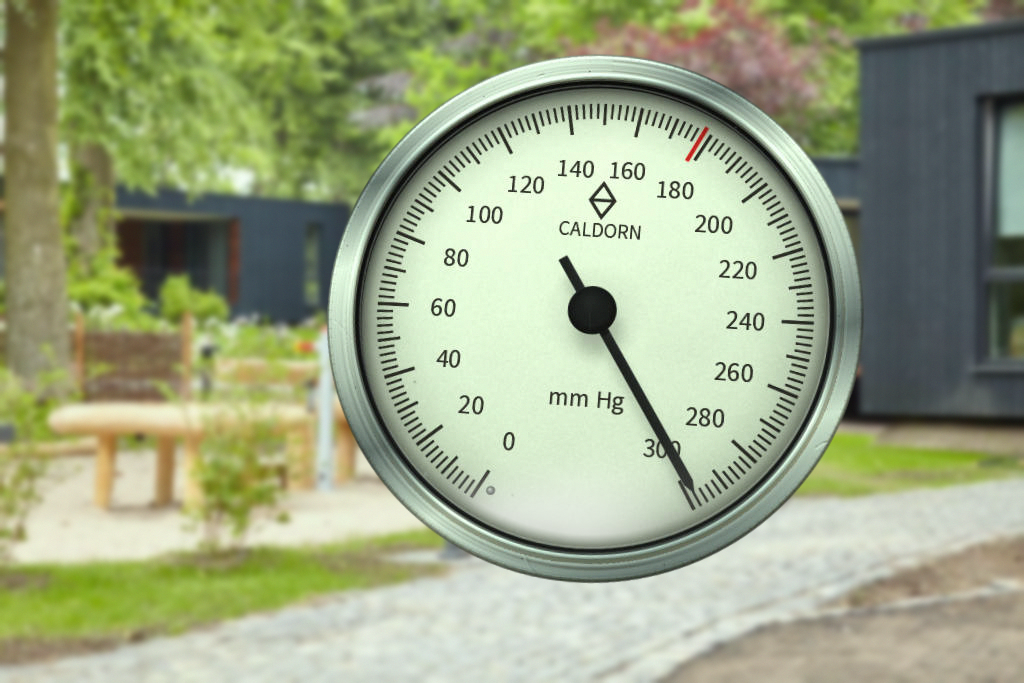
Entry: 298 mmHg
